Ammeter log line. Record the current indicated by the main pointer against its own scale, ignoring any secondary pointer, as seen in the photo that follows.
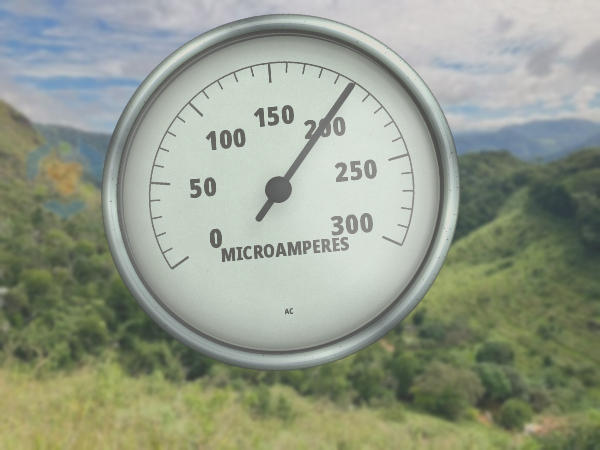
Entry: 200 µA
